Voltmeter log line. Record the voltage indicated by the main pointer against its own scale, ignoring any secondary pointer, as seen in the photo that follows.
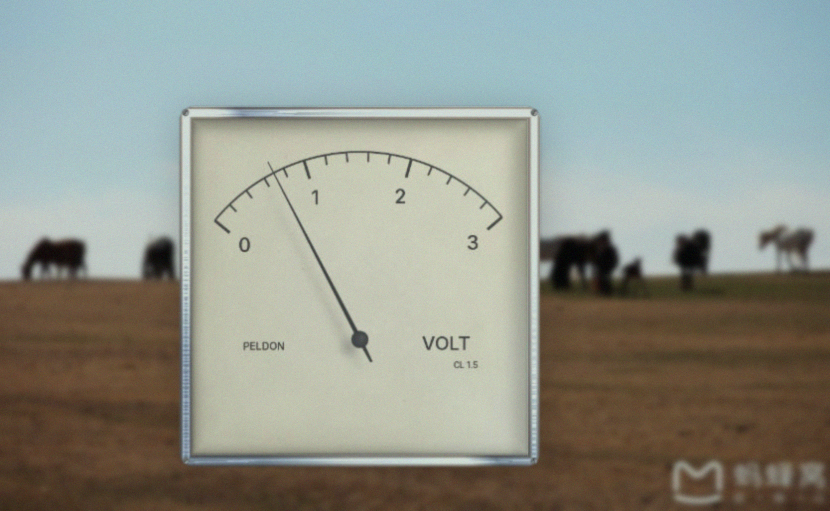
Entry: 0.7 V
